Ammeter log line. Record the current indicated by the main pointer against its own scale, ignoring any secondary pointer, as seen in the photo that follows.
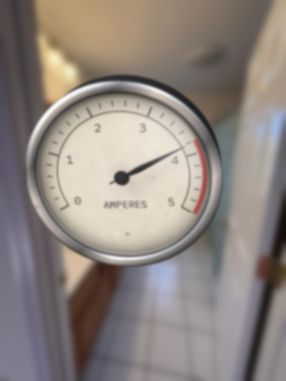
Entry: 3.8 A
